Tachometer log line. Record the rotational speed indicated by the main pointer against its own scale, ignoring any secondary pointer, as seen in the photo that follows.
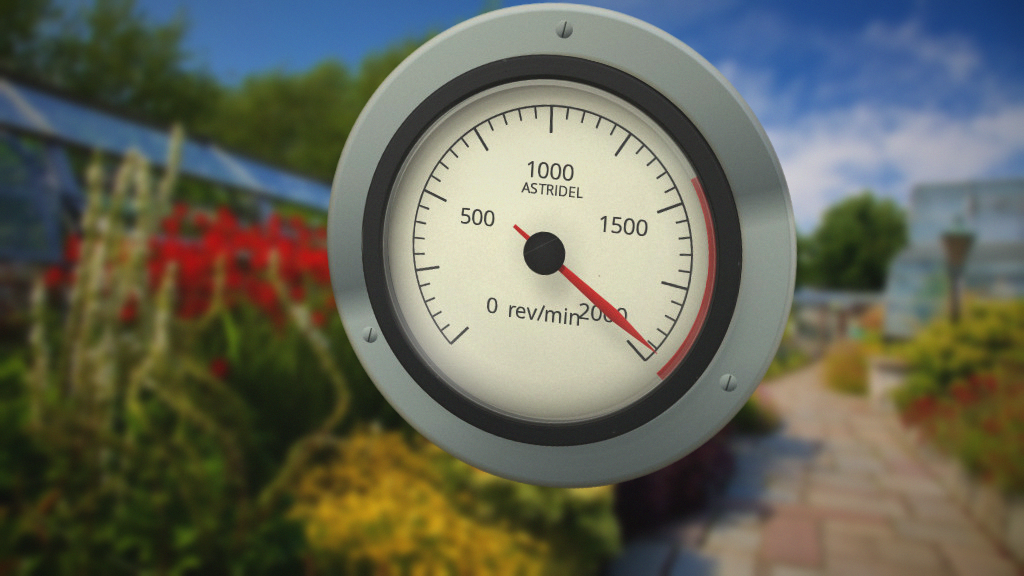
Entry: 1950 rpm
